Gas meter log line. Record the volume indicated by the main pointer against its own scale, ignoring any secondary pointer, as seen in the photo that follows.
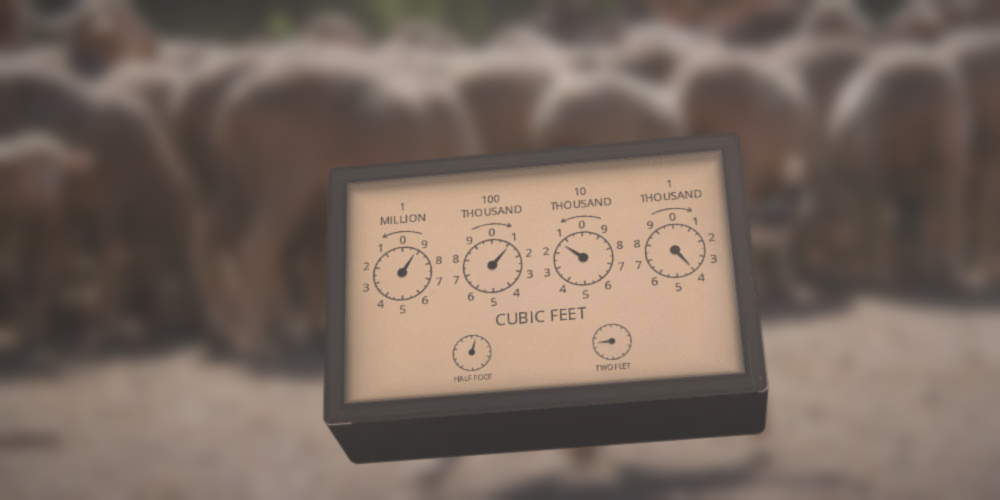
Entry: 911400 ft³
